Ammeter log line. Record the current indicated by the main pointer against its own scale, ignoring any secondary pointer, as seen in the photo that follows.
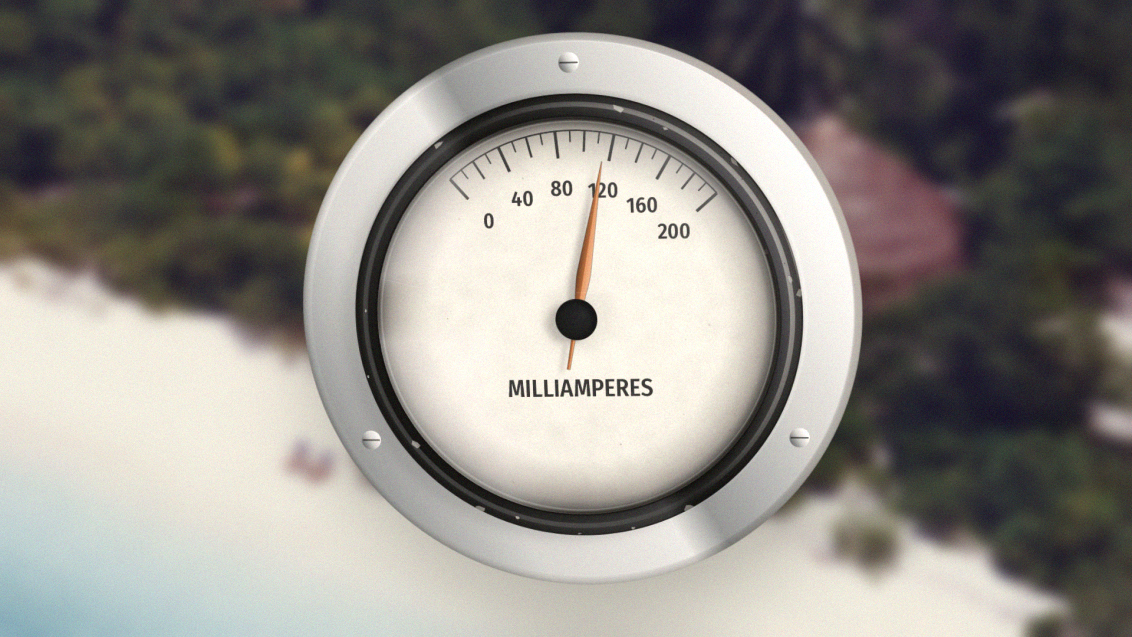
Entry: 115 mA
